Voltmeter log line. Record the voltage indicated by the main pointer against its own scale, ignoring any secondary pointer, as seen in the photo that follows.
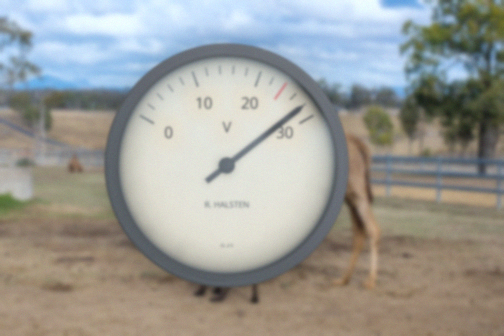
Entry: 28 V
